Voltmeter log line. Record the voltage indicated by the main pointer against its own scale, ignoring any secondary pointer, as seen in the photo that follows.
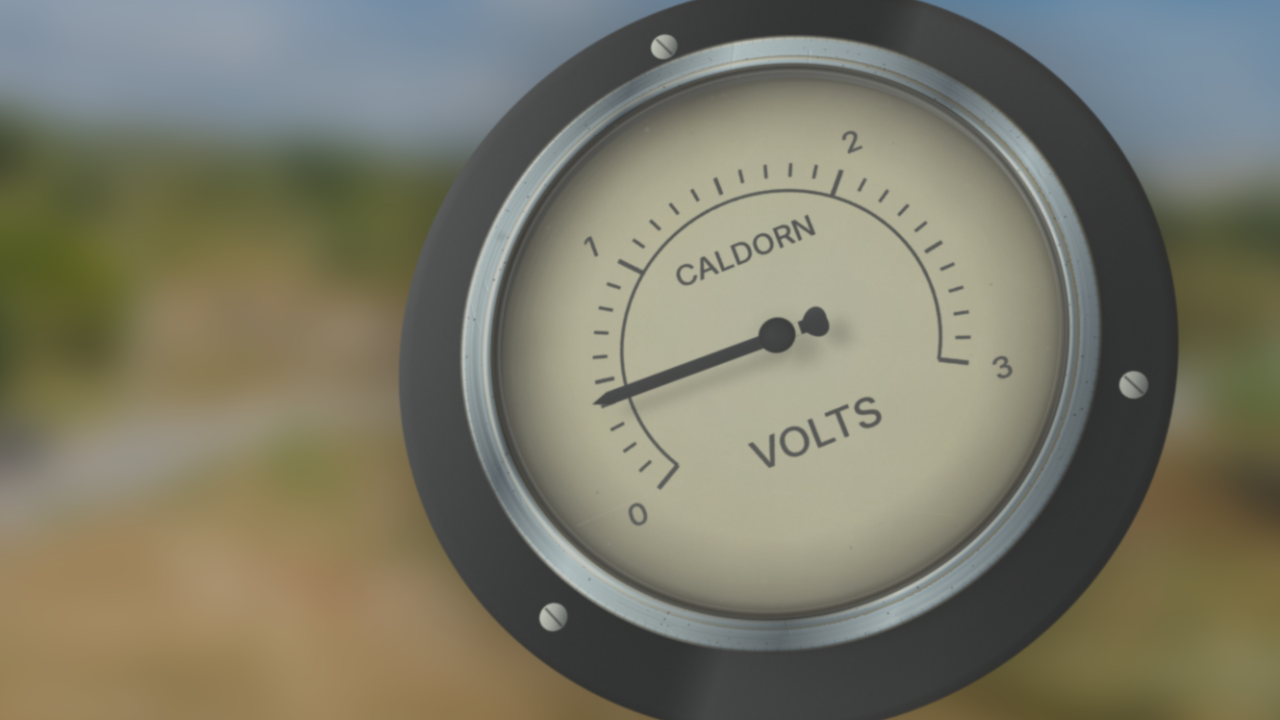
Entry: 0.4 V
